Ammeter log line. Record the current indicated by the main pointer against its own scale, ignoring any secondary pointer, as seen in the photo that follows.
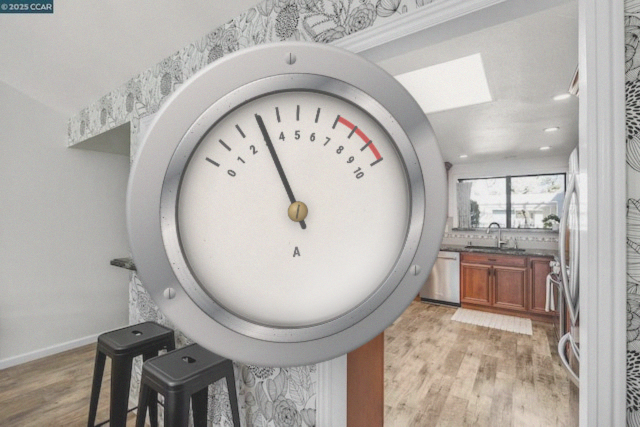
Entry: 3 A
